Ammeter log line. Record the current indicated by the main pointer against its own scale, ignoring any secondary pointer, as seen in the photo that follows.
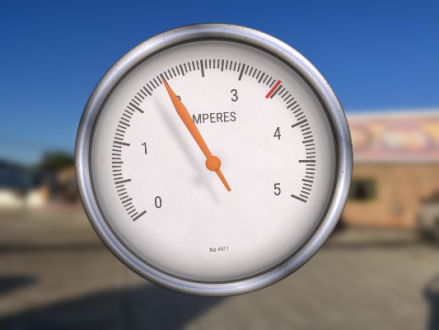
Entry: 2 A
